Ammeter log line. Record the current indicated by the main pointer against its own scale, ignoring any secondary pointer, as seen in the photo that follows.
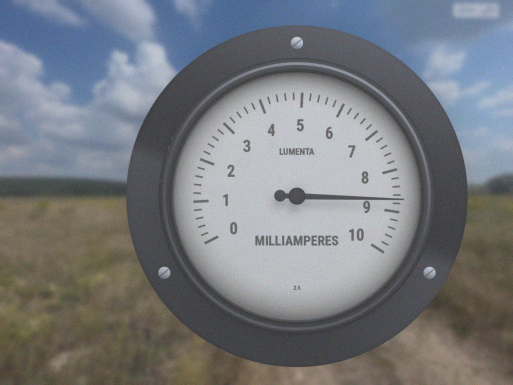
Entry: 8.7 mA
